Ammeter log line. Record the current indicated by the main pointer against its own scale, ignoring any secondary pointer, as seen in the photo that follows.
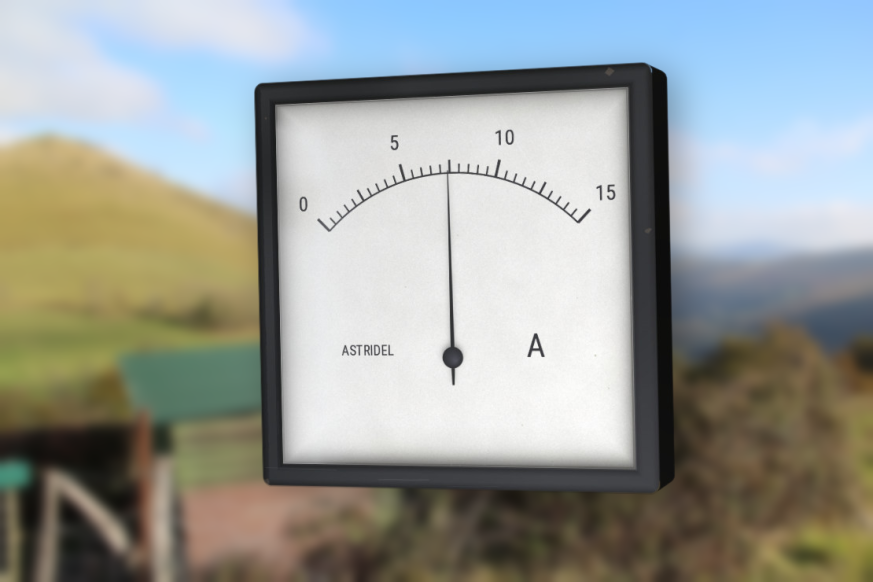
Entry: 7.5 A
